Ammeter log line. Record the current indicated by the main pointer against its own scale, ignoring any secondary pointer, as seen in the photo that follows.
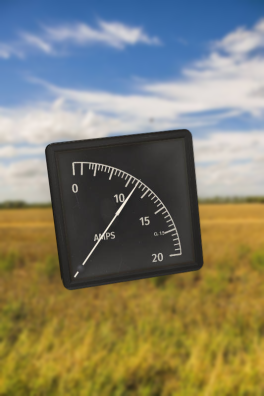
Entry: 11 A
